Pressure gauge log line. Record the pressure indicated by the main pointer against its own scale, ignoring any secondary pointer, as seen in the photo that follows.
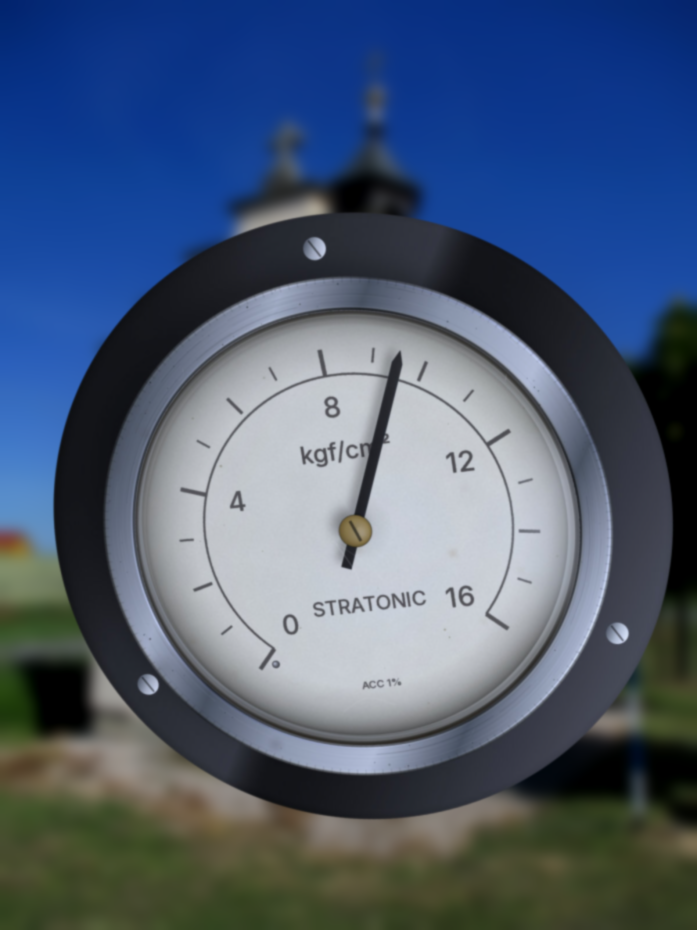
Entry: 9.5 kg/cm²
